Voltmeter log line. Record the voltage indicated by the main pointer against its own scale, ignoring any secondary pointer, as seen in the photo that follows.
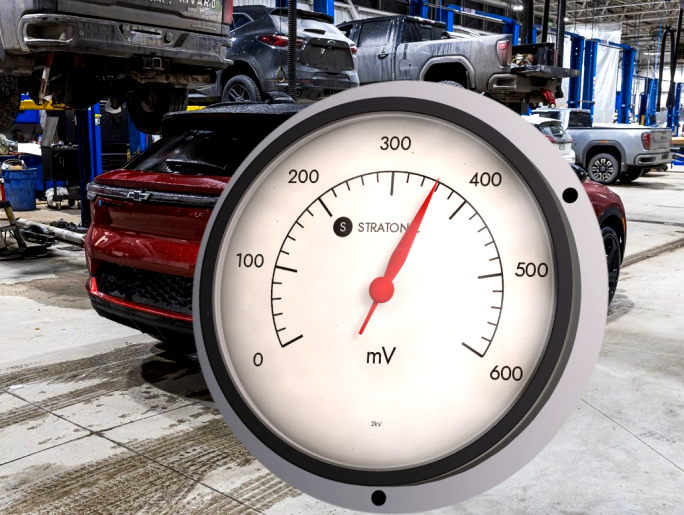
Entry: 360 mV
